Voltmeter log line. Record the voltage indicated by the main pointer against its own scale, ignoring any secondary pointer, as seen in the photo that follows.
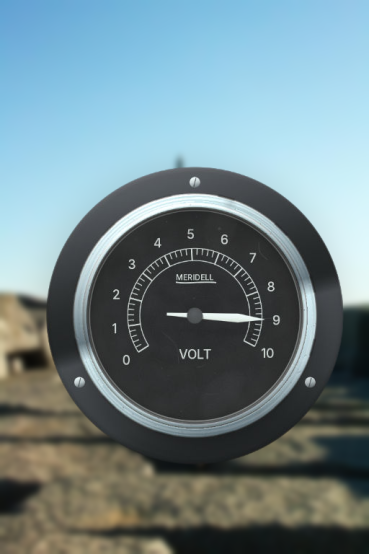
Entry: 9 V
